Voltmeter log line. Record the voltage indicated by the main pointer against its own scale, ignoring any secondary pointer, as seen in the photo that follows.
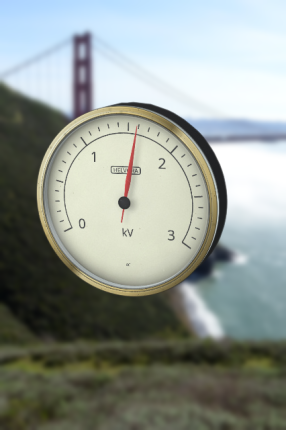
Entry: 1.6 kV
